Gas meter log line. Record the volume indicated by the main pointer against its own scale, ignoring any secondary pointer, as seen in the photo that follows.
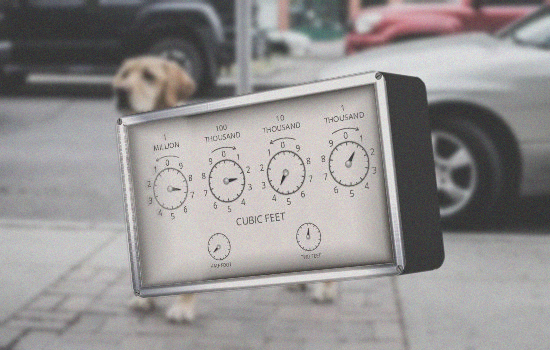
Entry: 724100 ft³
